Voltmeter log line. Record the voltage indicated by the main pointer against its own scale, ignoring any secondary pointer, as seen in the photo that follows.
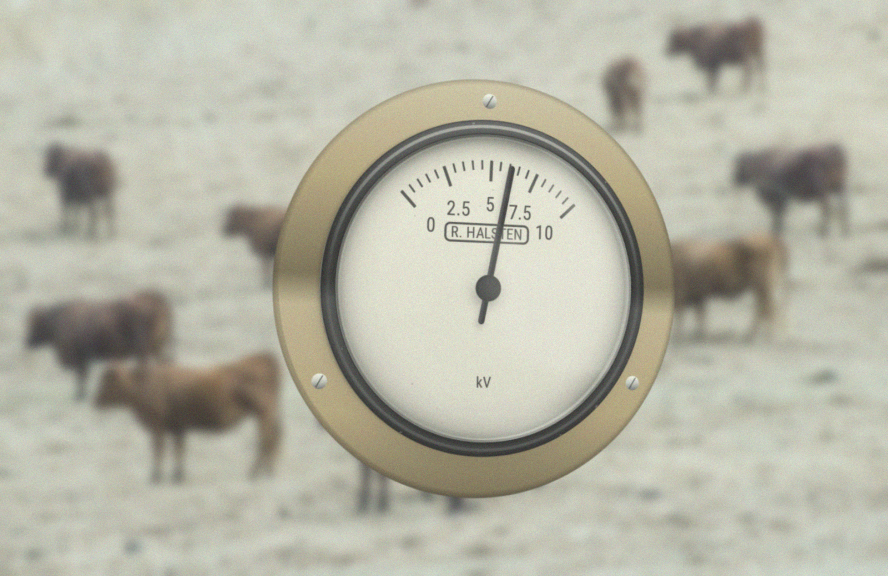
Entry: 6 kV
